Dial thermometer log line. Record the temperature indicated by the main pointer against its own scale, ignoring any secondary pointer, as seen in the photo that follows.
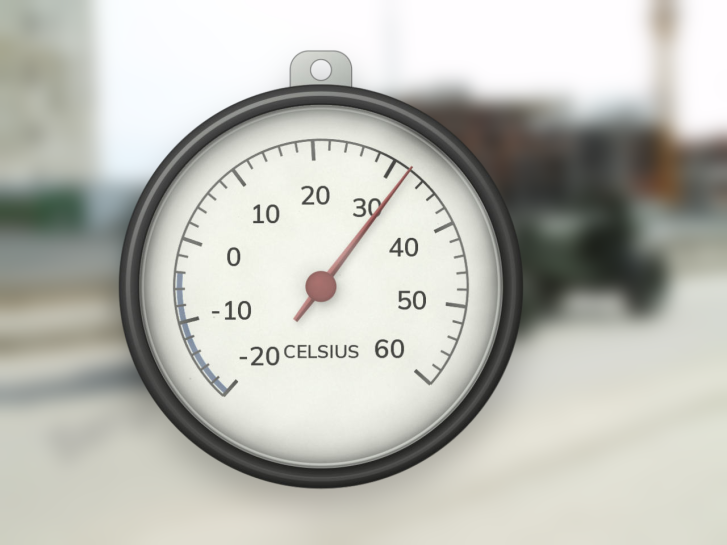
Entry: 32 °C
